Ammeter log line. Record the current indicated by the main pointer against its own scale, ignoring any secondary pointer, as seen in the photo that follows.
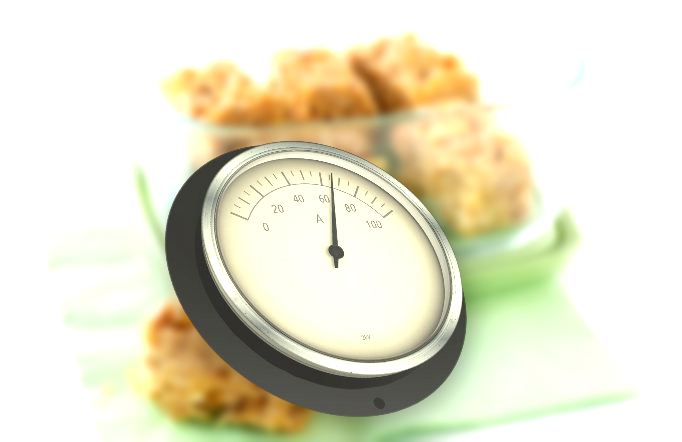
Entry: 65 A
